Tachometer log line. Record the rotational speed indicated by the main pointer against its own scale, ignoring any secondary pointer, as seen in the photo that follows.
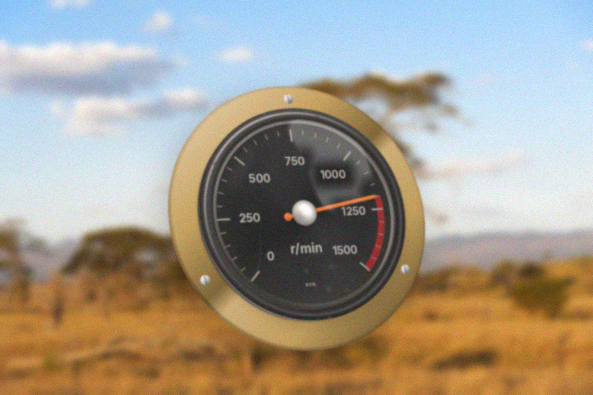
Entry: 1200 rpm
